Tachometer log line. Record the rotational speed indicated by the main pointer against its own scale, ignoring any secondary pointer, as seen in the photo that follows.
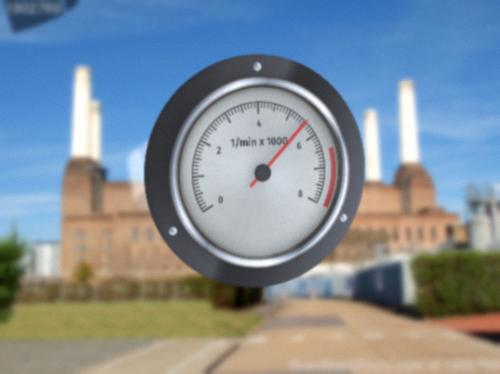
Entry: 5500 rpm
